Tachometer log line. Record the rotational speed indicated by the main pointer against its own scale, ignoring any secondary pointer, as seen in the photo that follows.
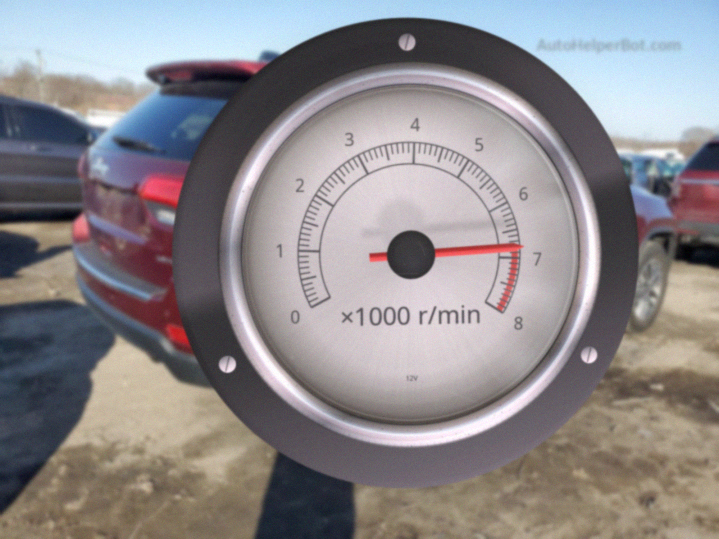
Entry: 6800 rpm
